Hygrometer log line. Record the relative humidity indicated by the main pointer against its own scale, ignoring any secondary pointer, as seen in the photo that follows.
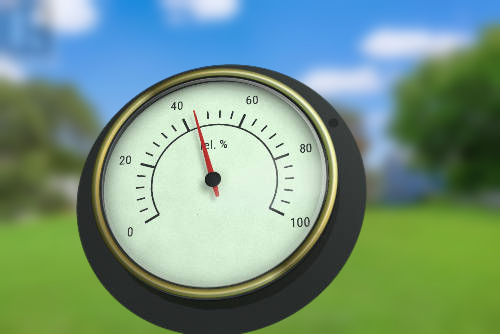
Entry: 44 %
